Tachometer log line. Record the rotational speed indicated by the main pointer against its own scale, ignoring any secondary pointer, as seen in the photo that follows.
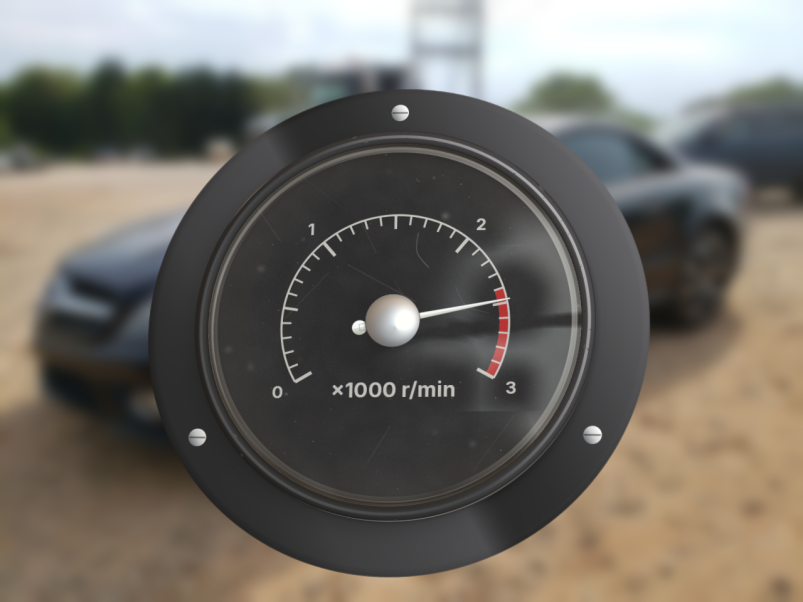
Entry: 2500 rpm
